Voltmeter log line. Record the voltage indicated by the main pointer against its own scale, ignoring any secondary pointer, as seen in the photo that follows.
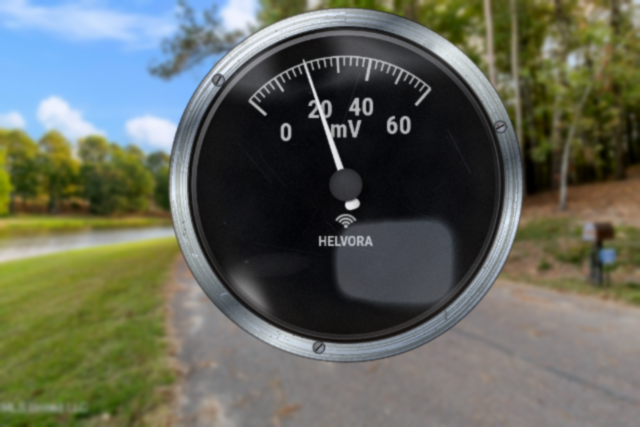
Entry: 20 mV
